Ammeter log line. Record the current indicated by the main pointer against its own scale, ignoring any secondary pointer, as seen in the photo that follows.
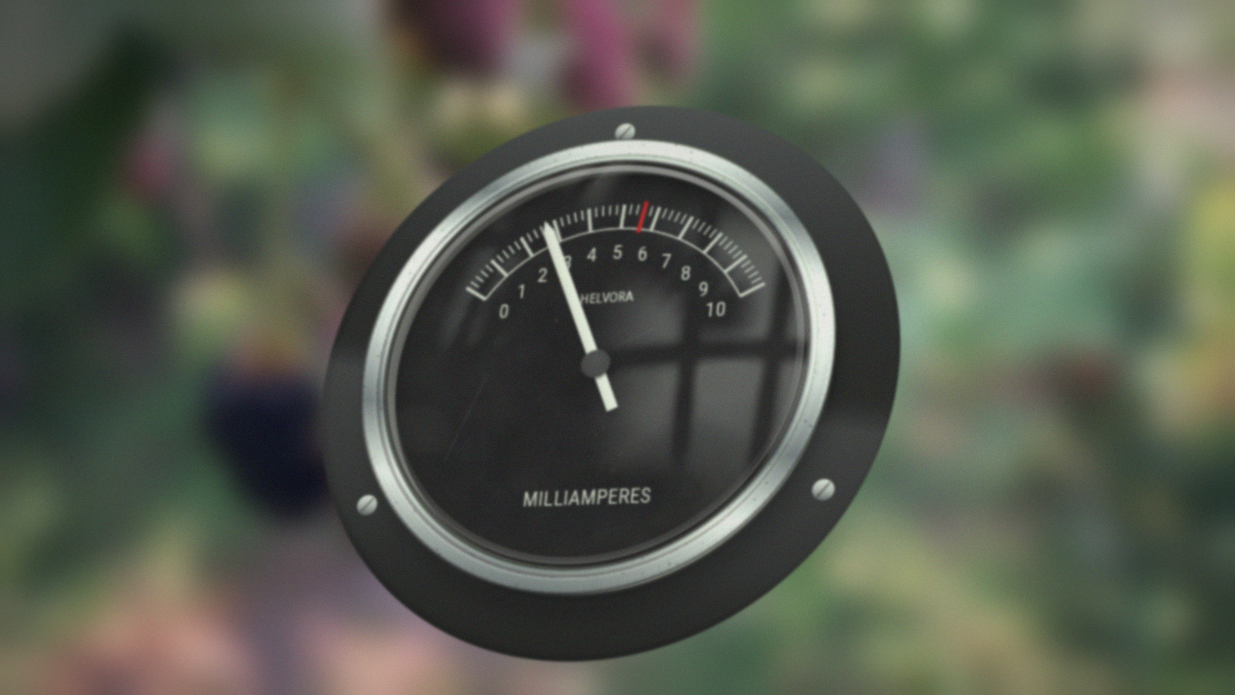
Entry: 2.8 mA
